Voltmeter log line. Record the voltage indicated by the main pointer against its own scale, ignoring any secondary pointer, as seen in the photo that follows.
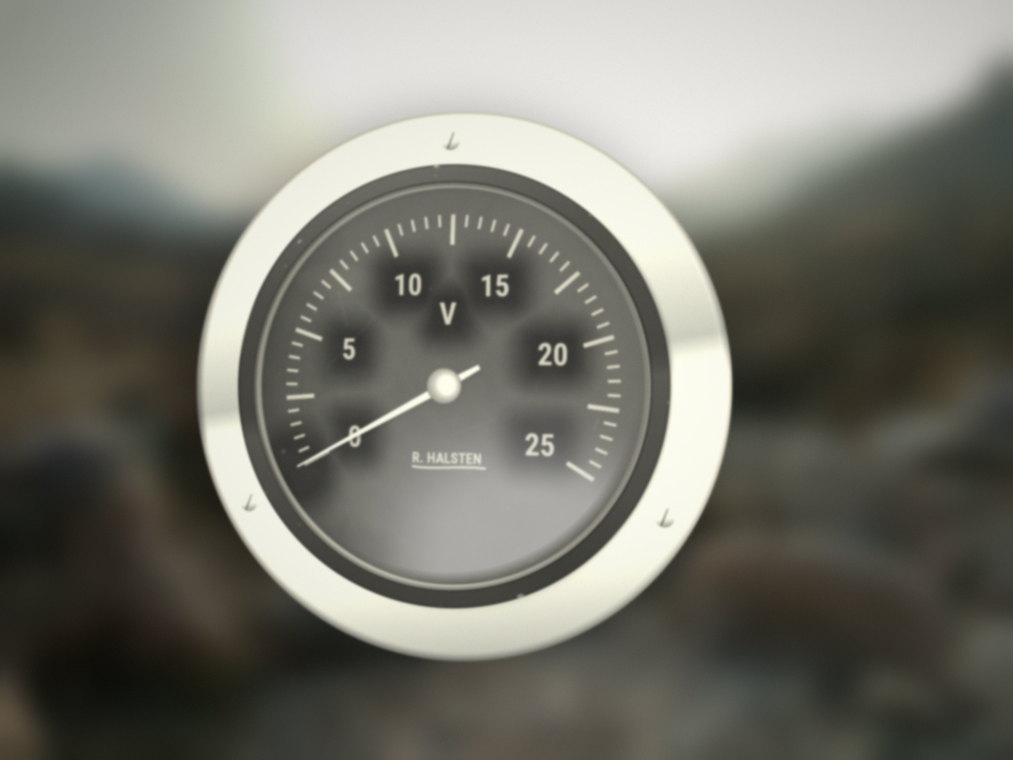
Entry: 0 V
